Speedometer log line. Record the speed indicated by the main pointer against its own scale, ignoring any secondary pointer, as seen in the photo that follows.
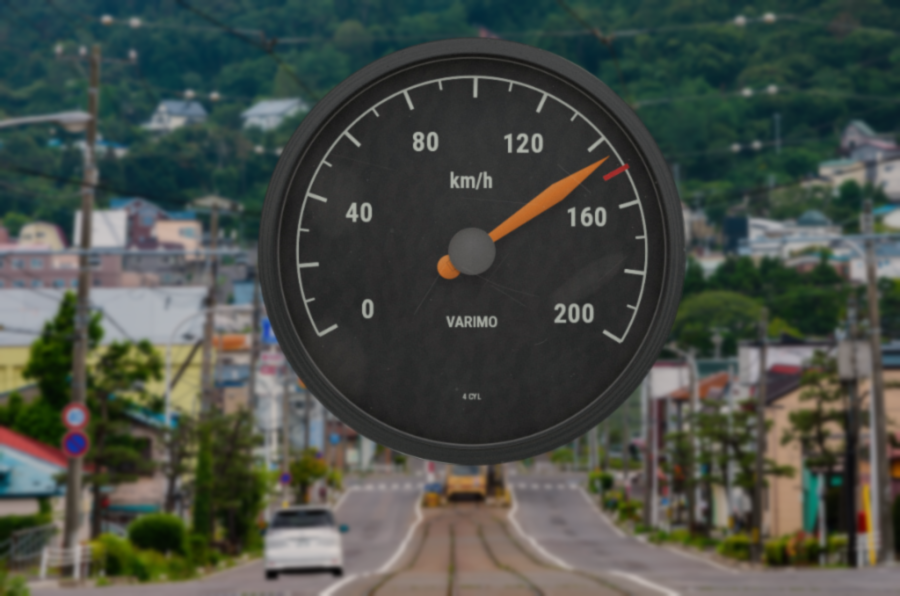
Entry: 145 km/h
